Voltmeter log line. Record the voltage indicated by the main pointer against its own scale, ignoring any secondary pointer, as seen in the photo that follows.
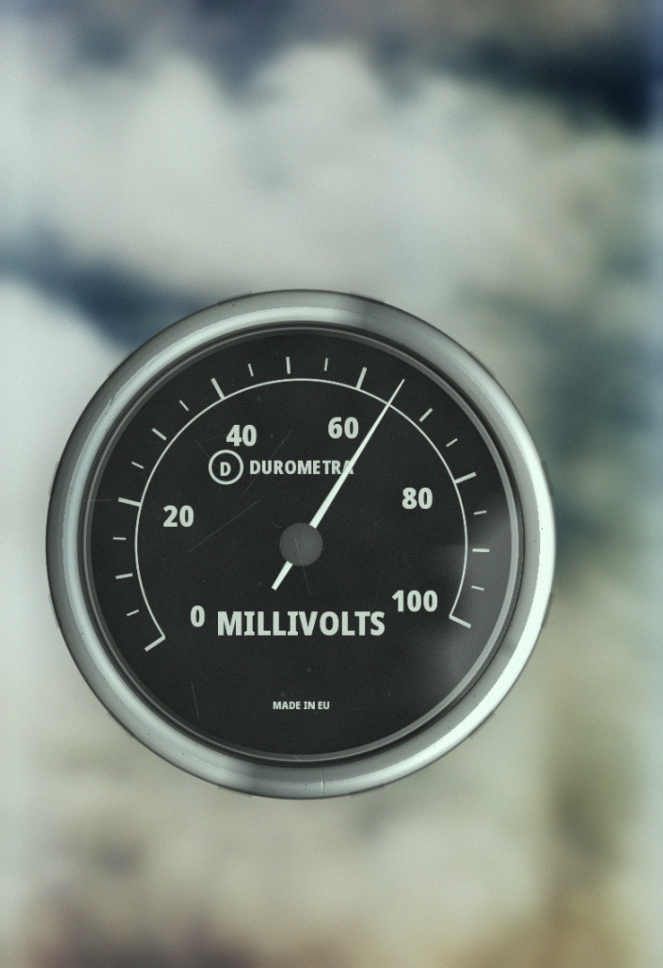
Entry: 65 mV
